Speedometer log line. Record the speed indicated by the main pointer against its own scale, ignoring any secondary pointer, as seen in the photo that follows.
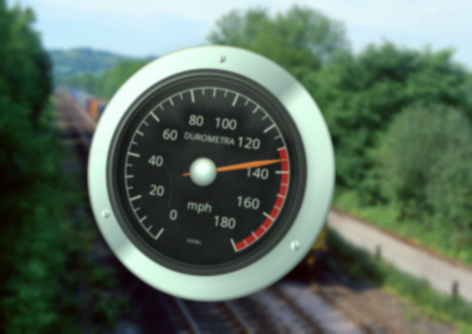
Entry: 135 mph
